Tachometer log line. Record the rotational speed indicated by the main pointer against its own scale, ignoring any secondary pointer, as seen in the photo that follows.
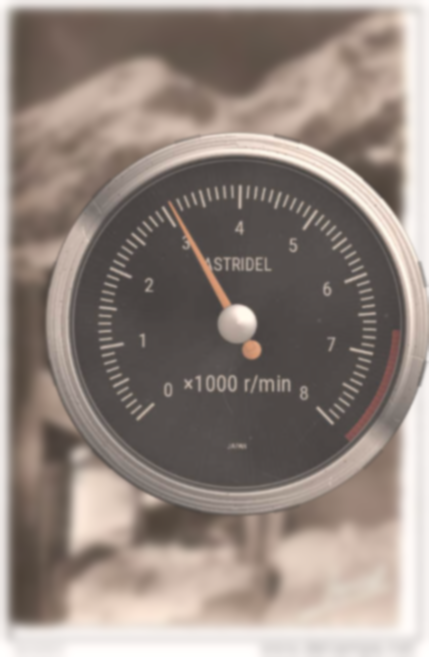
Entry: 3100 rpm
